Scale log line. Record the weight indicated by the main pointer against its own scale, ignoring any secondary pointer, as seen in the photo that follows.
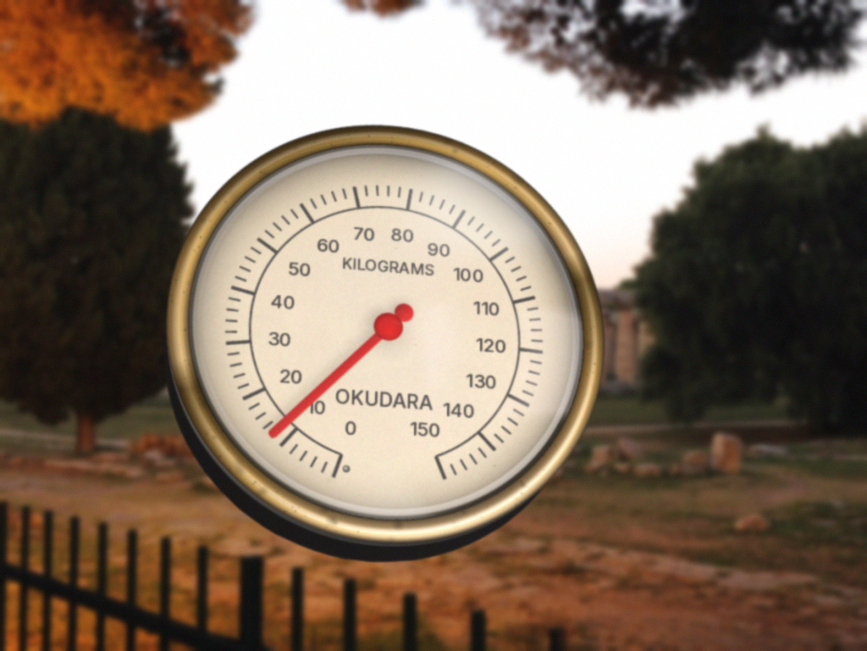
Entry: 12 kg
